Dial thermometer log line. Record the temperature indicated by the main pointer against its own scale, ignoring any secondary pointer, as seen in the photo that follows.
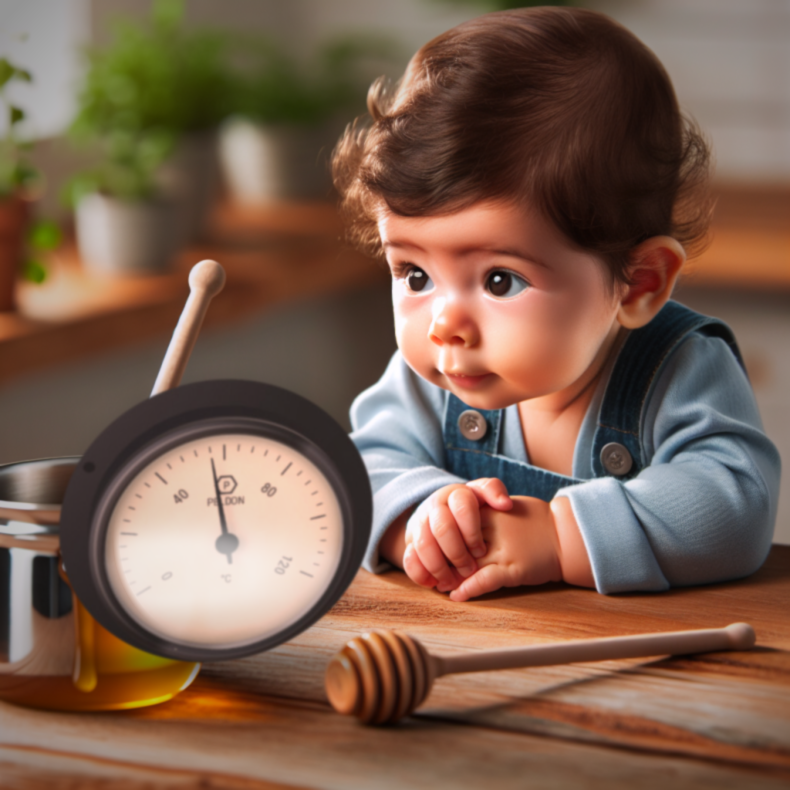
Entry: 56 °C
